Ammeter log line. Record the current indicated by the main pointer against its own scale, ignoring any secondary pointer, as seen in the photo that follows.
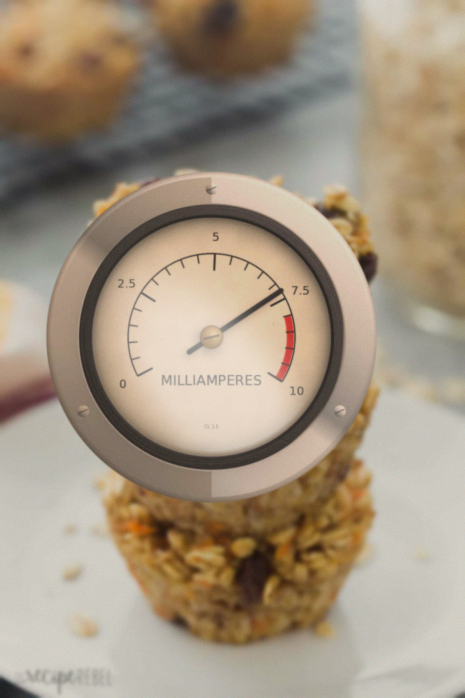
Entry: 7.25 mA
